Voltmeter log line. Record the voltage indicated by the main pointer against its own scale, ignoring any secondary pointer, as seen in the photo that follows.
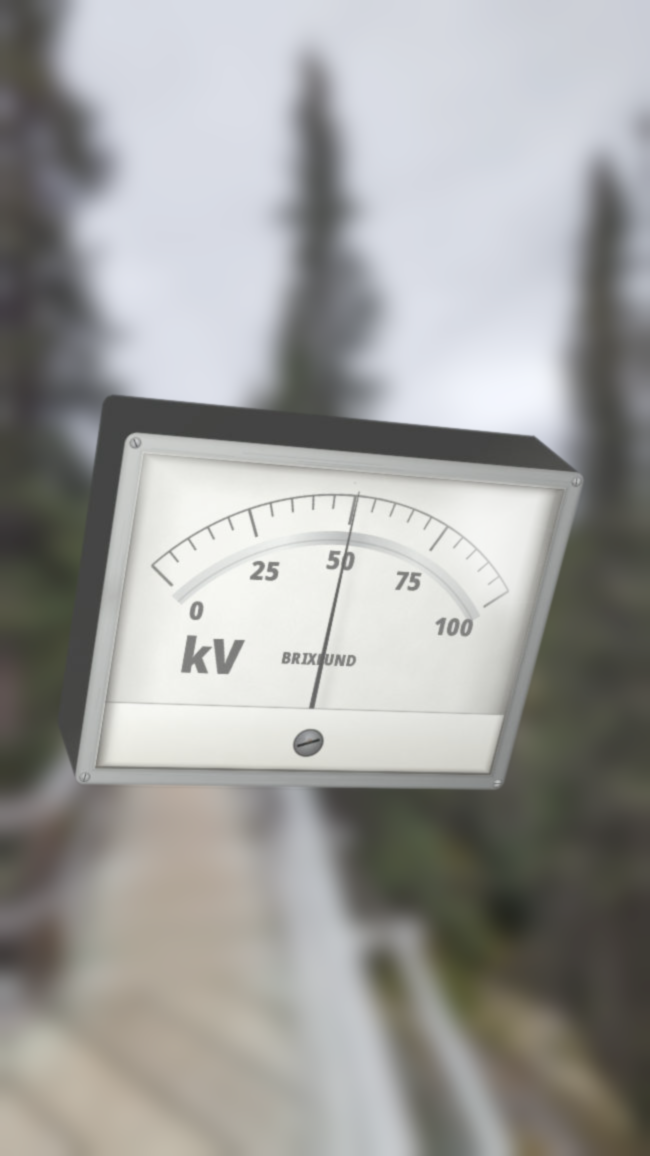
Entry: 50 kV
